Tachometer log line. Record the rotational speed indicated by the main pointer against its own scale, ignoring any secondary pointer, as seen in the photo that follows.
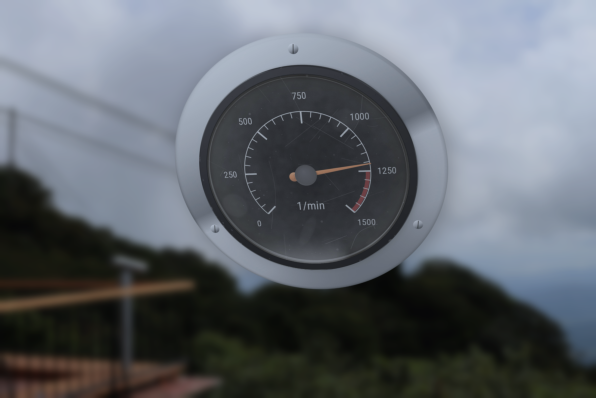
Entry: 1200 rpm
